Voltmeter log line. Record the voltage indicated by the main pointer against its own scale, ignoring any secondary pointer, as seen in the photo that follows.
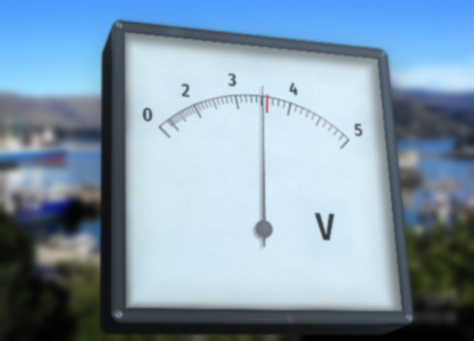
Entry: 3.5 V
